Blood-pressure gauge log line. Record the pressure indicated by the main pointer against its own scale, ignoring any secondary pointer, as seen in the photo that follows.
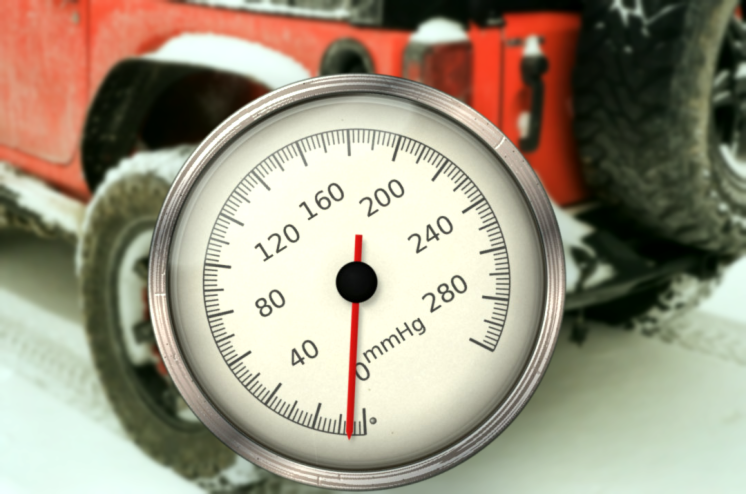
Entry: 6 mmHg
